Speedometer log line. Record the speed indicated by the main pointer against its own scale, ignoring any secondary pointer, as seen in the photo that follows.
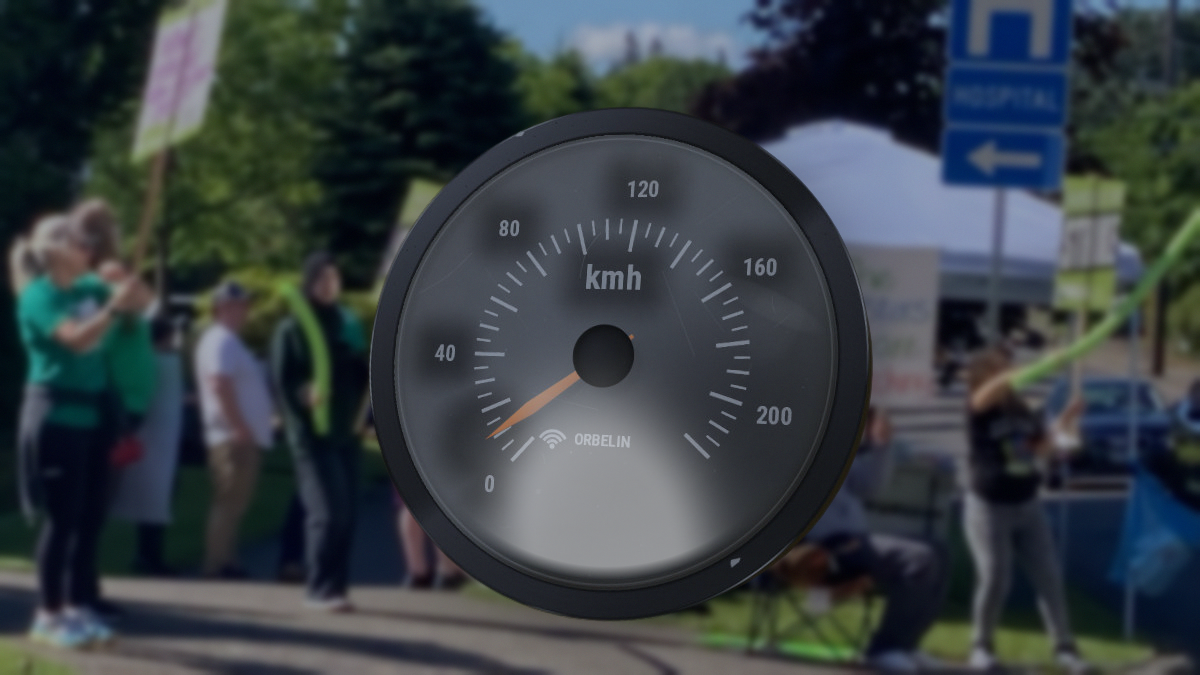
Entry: 10 km/h
